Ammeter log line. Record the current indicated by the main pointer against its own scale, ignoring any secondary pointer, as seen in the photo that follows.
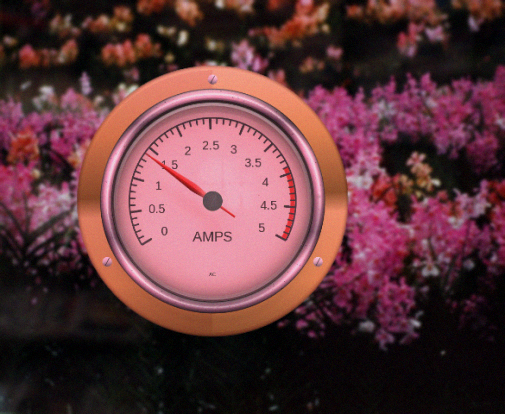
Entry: 1.4 A
